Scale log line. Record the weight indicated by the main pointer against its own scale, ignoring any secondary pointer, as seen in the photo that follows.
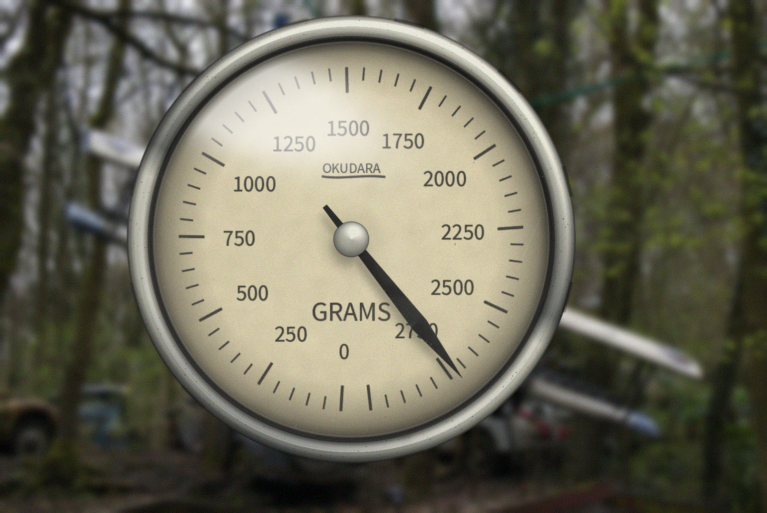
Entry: 2725 g
